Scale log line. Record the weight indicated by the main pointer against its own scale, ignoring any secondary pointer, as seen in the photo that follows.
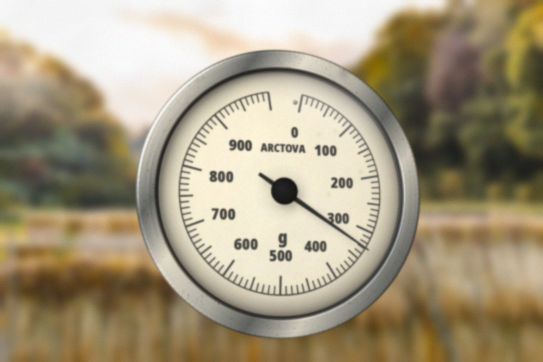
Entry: 330 g
